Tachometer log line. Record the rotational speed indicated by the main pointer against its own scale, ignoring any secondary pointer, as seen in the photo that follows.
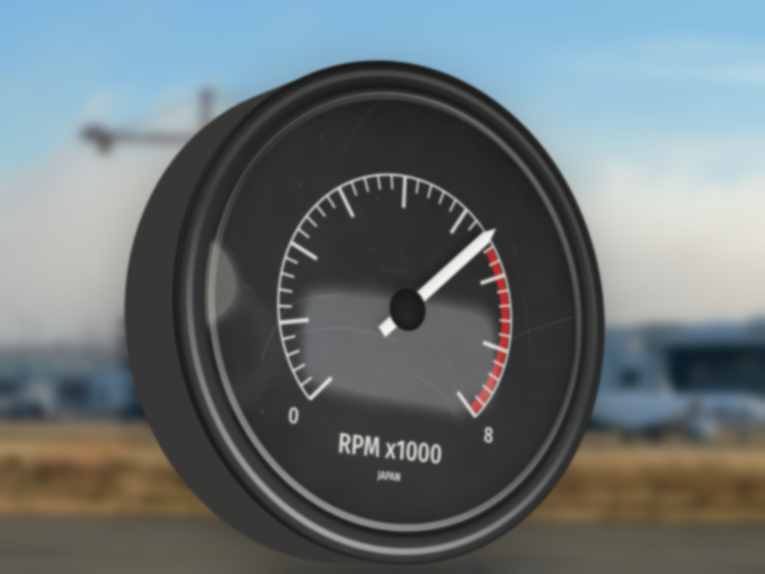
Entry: 5400 rpm
